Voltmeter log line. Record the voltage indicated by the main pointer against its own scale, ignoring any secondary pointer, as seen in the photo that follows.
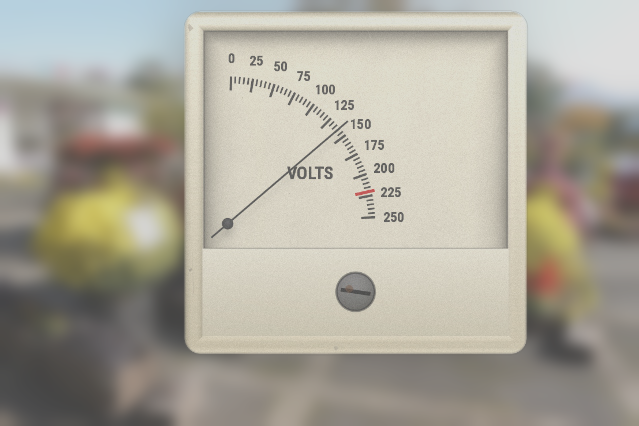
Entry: 140 V
